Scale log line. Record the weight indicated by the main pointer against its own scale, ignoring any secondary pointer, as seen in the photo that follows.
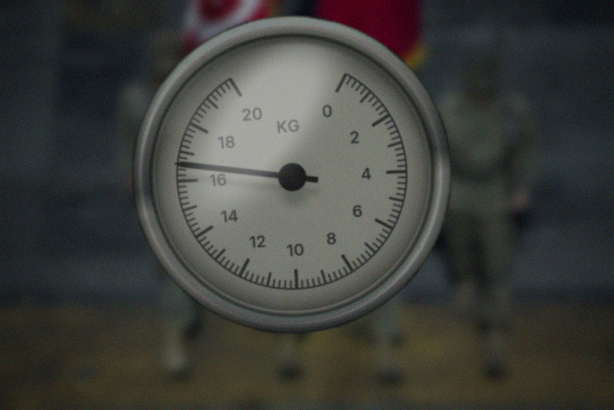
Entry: 16.6 kg
